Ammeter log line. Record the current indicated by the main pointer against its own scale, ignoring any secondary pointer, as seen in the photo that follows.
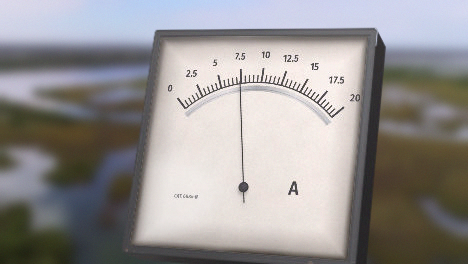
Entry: 7.5 A
